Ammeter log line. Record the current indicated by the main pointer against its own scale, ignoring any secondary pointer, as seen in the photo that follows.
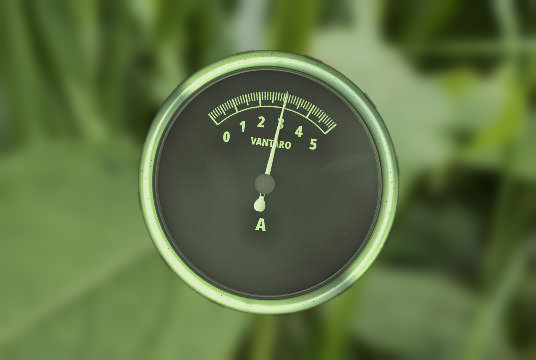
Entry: 3 A
